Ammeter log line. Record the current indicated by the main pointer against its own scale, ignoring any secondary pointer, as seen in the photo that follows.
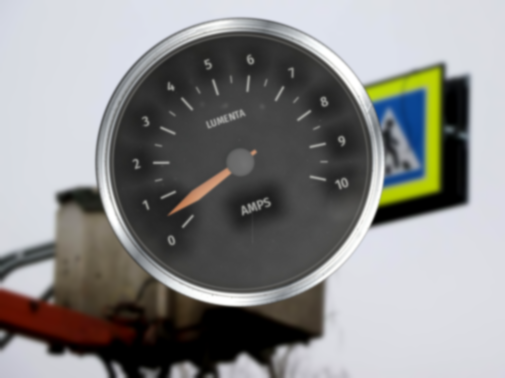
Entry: 0.5 A
